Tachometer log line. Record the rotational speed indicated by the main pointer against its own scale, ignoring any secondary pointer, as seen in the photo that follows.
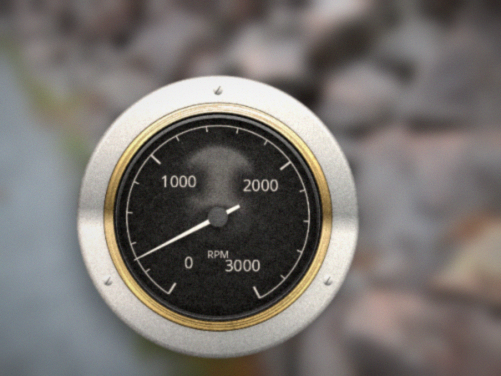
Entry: 300 rpm
